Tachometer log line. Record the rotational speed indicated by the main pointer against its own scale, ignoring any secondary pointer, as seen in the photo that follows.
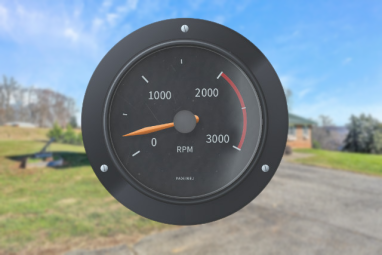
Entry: 250 rpm
